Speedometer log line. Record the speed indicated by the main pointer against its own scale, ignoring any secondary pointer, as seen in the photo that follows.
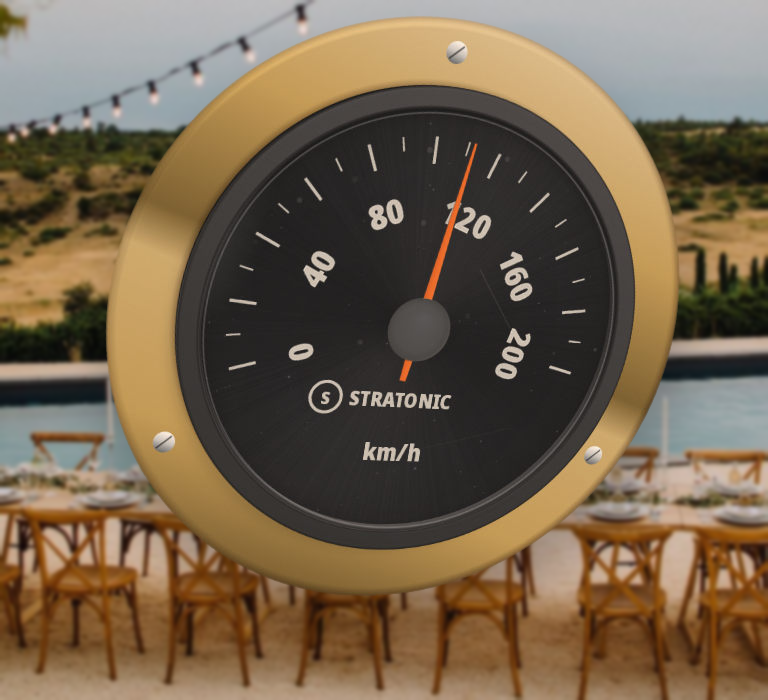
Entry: 110 km/h
